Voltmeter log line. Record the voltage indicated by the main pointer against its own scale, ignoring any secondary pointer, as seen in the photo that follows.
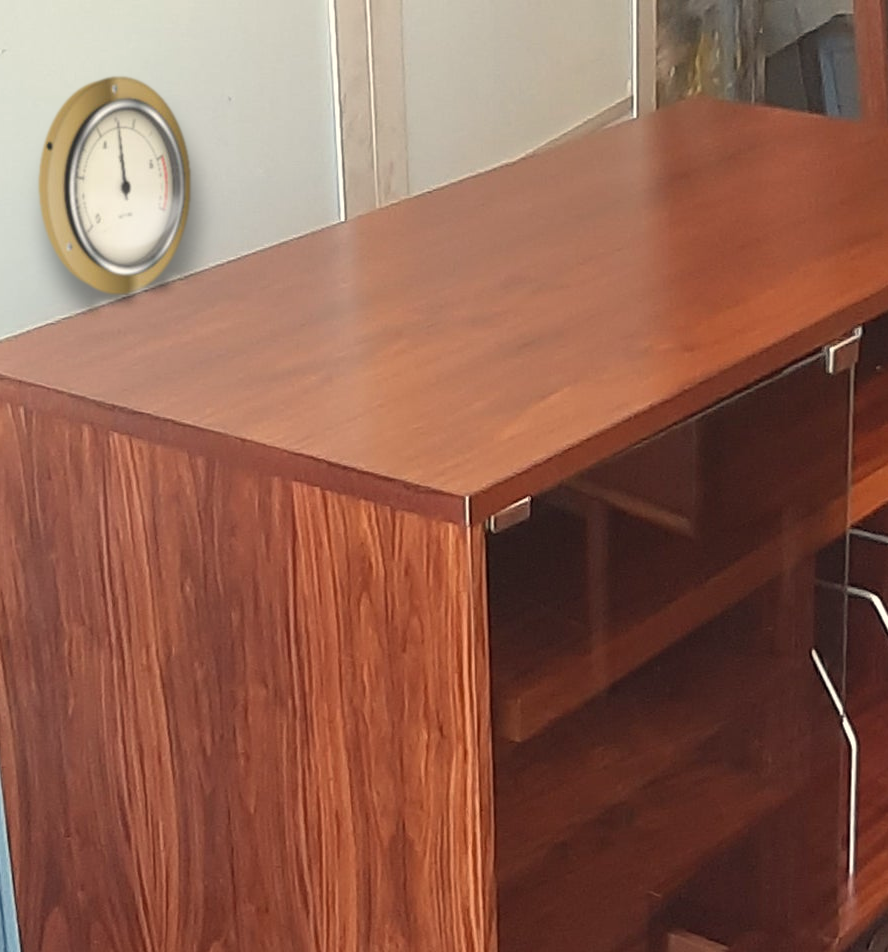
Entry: 5 V
